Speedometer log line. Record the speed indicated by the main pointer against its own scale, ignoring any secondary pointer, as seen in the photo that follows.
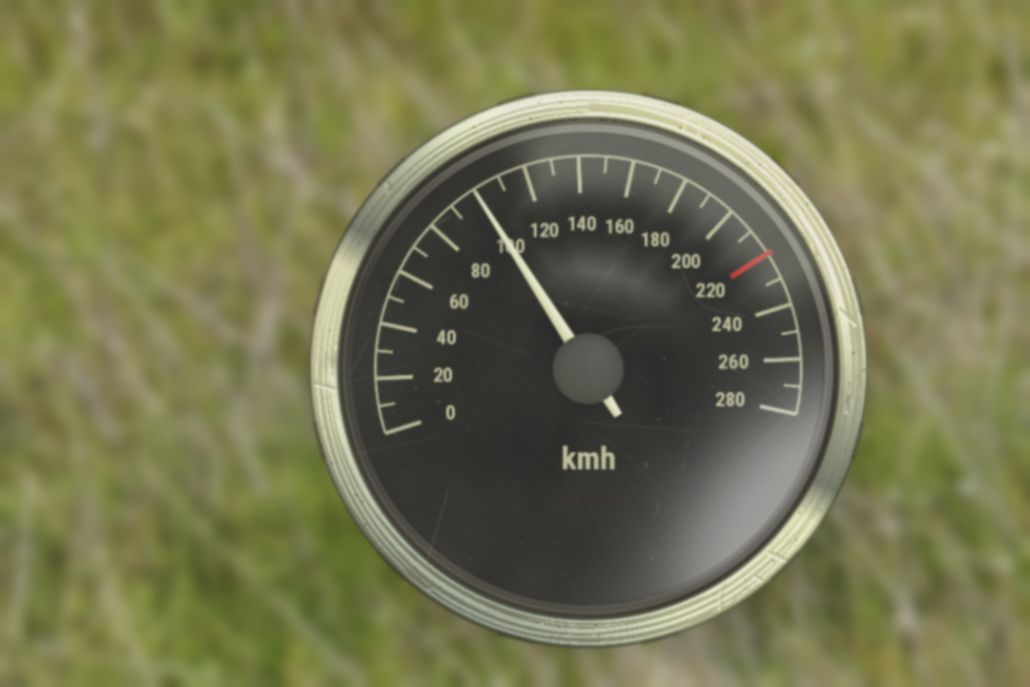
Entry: 100 km/h
